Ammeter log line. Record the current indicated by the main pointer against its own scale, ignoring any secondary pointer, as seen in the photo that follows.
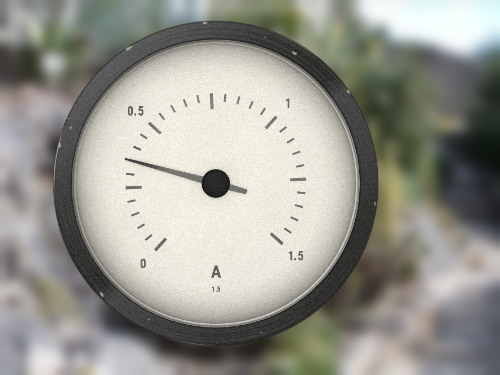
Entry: 0.35 A
